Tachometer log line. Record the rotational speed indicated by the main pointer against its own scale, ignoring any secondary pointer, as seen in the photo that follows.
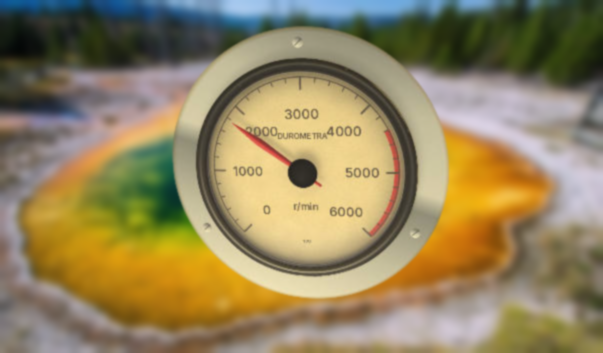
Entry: 1800 rpm
